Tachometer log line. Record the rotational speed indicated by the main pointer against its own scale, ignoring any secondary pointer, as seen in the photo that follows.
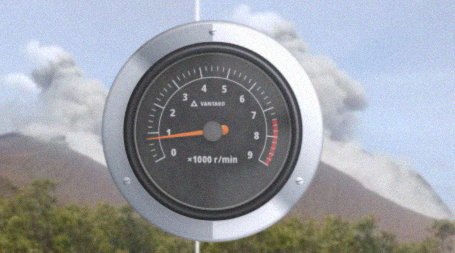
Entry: 800 rpm
